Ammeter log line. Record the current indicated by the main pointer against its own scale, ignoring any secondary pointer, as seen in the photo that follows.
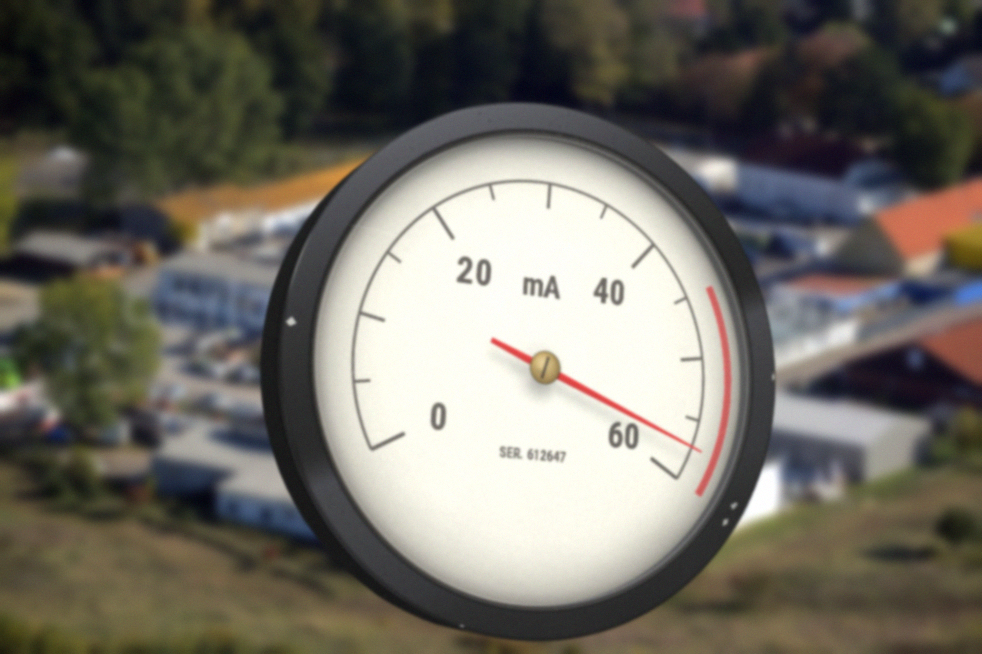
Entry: 57.5 mA
